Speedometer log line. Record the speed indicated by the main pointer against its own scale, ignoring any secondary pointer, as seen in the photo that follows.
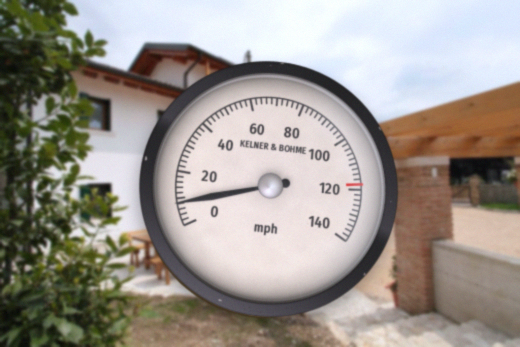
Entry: 8 mph
